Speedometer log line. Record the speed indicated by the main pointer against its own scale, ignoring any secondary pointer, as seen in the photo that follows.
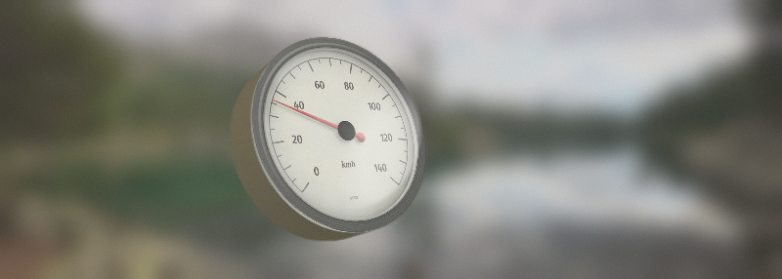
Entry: 35 km/h
